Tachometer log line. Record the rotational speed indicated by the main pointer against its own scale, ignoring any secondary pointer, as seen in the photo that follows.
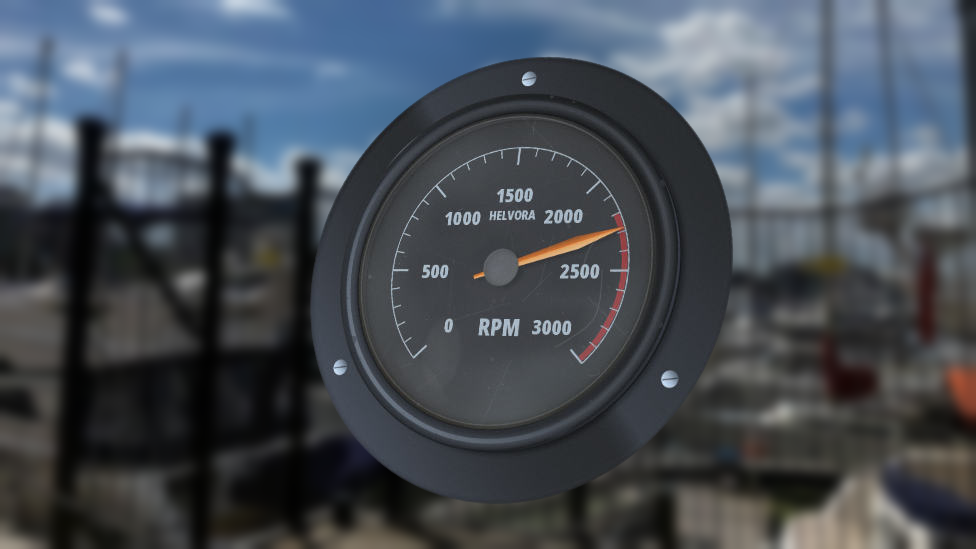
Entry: 2300 rpm
